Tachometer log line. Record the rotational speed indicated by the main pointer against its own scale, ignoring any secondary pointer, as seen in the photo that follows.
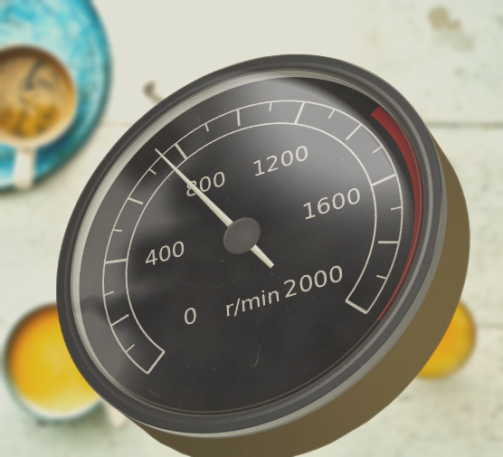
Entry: 750 rpm
